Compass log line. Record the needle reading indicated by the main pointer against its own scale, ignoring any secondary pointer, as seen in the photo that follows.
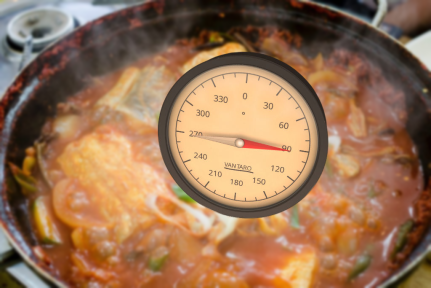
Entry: 90 °
